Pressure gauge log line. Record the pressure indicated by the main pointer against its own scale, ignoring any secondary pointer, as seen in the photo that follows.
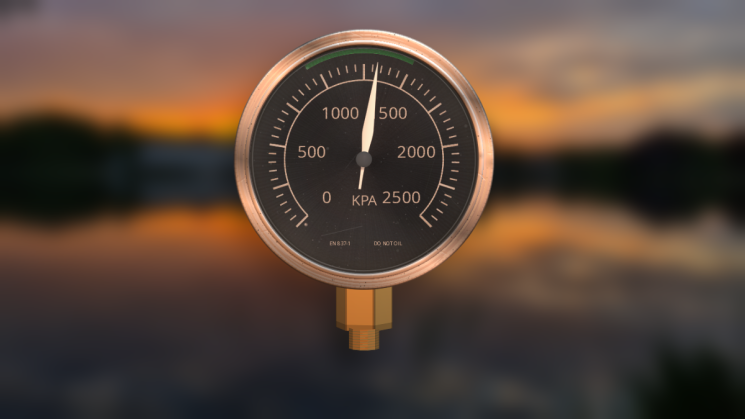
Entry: 1325 kPa
